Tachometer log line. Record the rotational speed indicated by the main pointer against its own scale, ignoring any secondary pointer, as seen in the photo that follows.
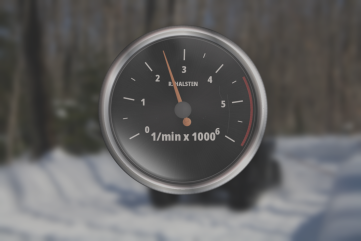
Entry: 2500 rpm
